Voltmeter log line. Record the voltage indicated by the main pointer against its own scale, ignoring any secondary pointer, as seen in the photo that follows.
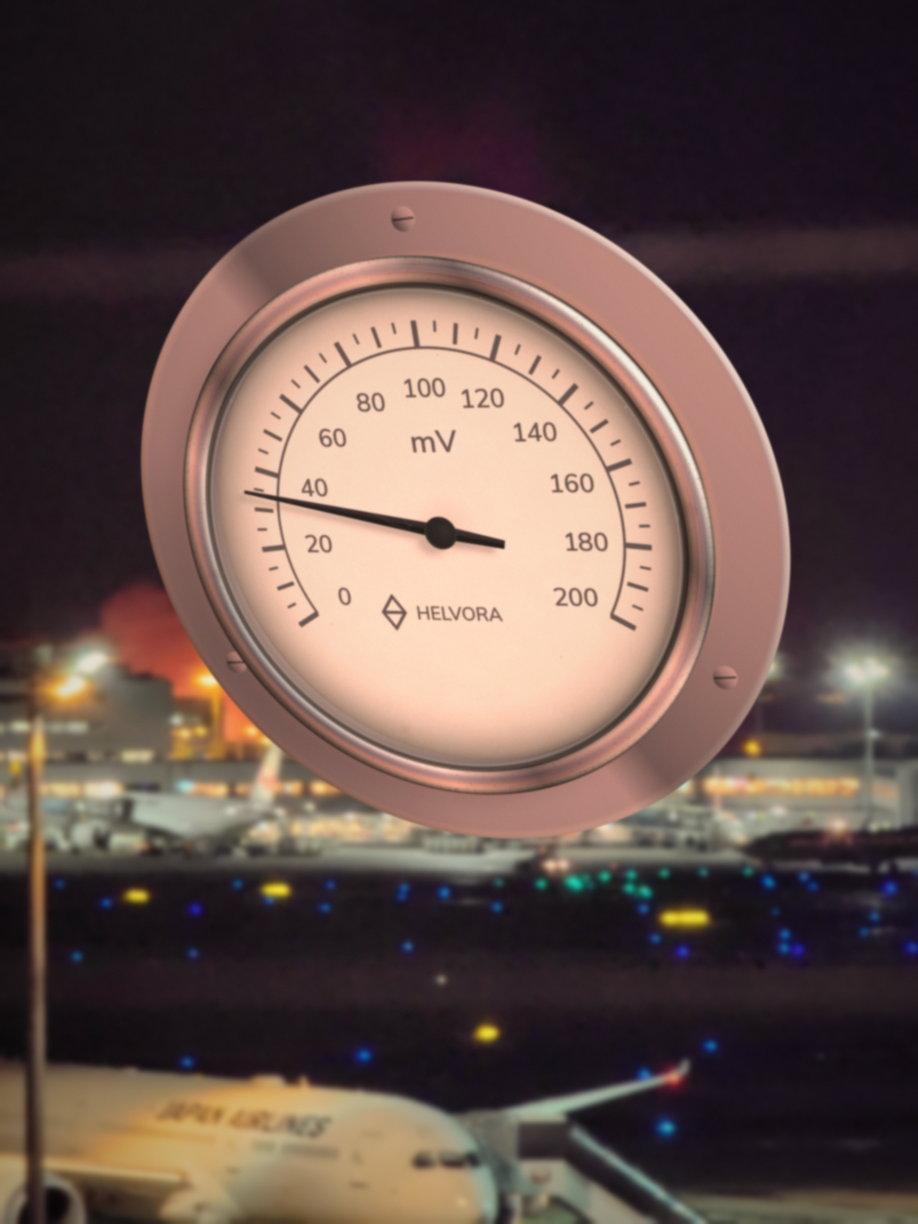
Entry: 35 mV
